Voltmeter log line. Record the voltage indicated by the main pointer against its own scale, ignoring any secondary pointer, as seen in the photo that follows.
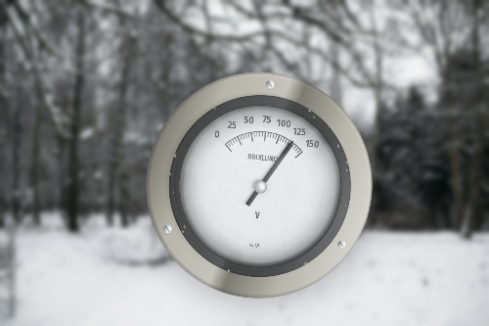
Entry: 125 V
